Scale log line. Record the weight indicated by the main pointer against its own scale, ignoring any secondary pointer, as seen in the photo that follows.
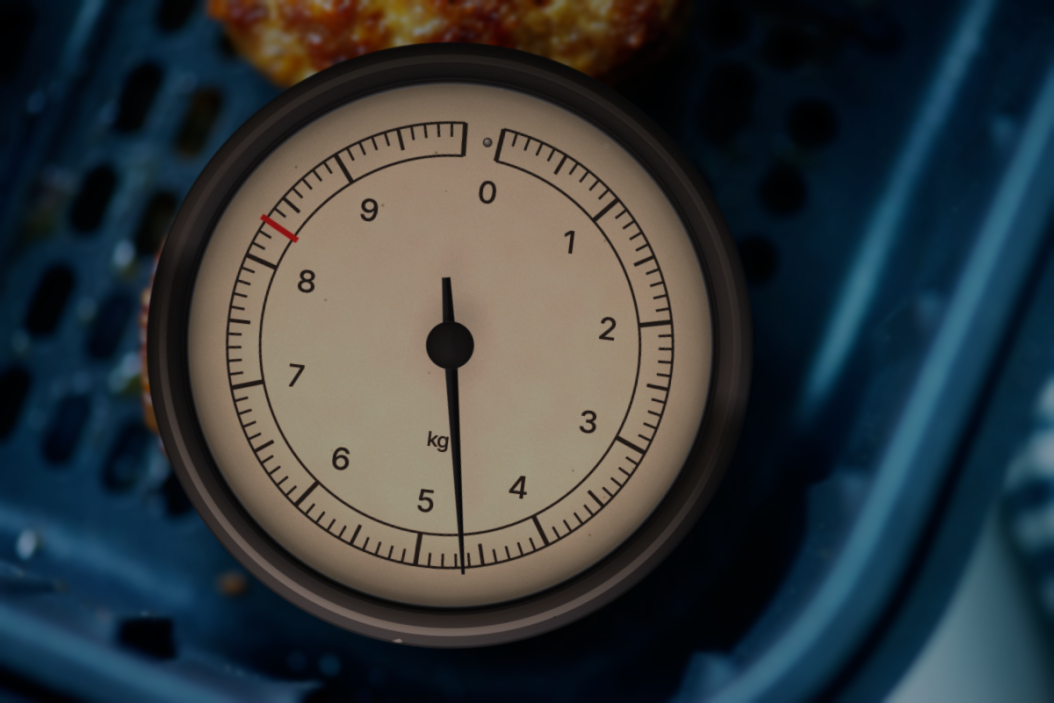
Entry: 4.65 kg
